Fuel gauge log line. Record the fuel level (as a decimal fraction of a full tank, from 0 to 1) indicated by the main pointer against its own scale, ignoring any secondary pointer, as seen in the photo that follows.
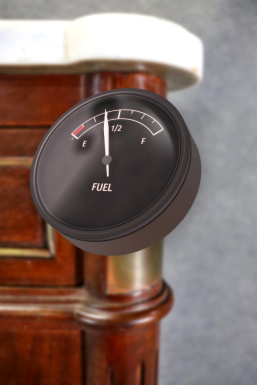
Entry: 0.375
